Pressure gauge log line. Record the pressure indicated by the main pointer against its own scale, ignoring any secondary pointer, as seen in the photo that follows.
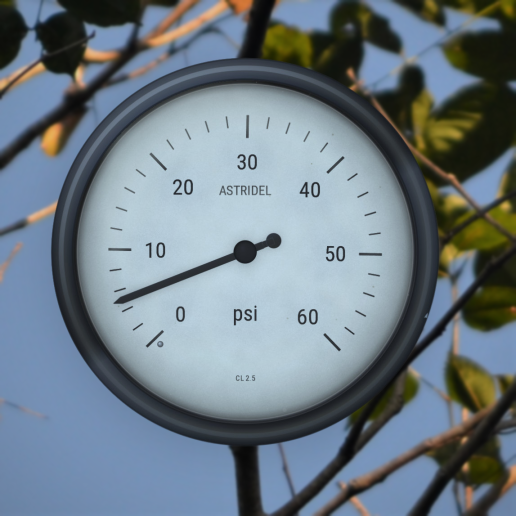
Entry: 5 psi
